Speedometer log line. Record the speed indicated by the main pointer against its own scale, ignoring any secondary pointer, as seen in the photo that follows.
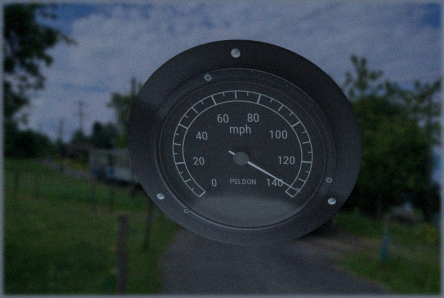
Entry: 135 mph
